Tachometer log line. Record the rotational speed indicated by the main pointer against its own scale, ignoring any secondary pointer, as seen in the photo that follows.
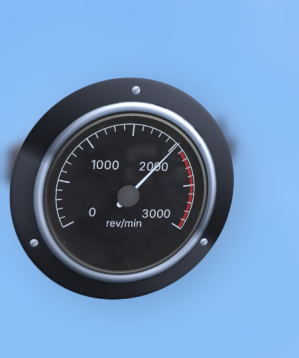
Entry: 2000 rpm
